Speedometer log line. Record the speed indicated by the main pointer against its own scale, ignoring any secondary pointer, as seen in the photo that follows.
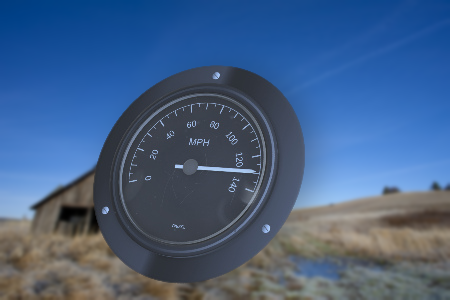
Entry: 130 mph
